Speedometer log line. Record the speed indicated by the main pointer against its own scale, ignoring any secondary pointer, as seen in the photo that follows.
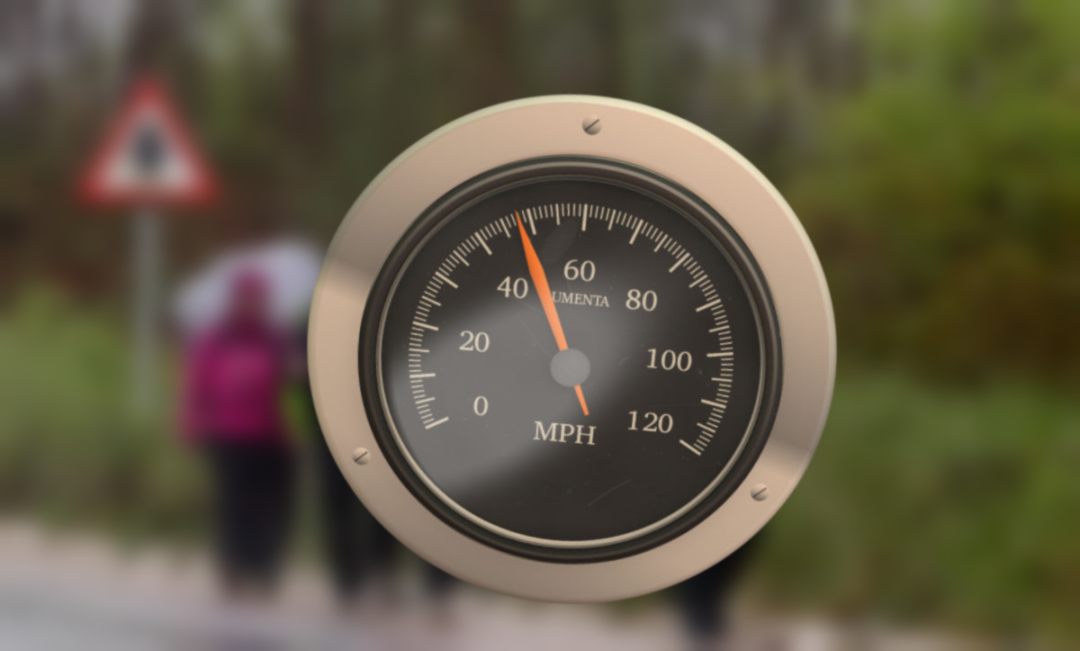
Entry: 48 mph
